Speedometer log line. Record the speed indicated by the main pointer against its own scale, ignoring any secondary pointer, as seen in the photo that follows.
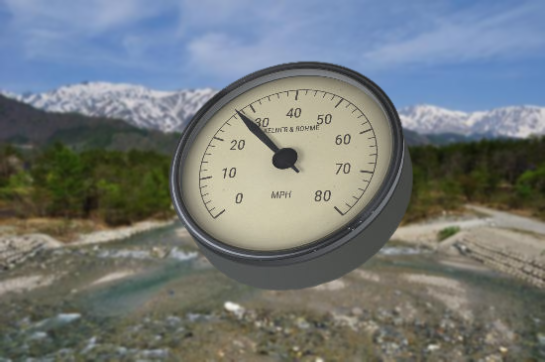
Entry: 27 mph
